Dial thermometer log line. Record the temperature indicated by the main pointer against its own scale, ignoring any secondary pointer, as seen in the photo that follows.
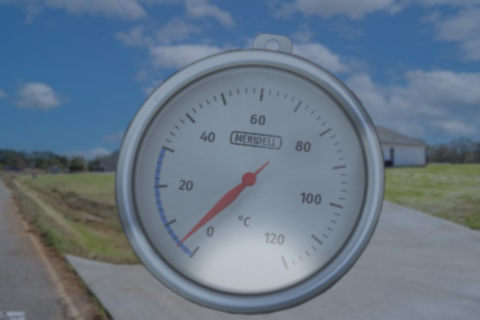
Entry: 4 °C
